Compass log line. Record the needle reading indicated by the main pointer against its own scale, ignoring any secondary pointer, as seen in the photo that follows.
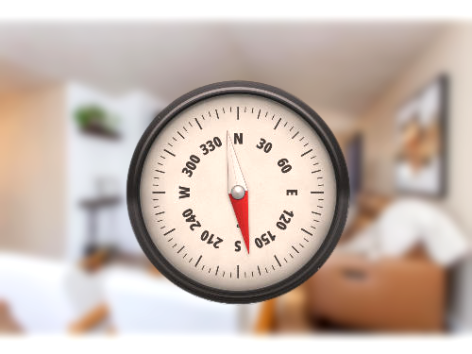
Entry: 170 °
